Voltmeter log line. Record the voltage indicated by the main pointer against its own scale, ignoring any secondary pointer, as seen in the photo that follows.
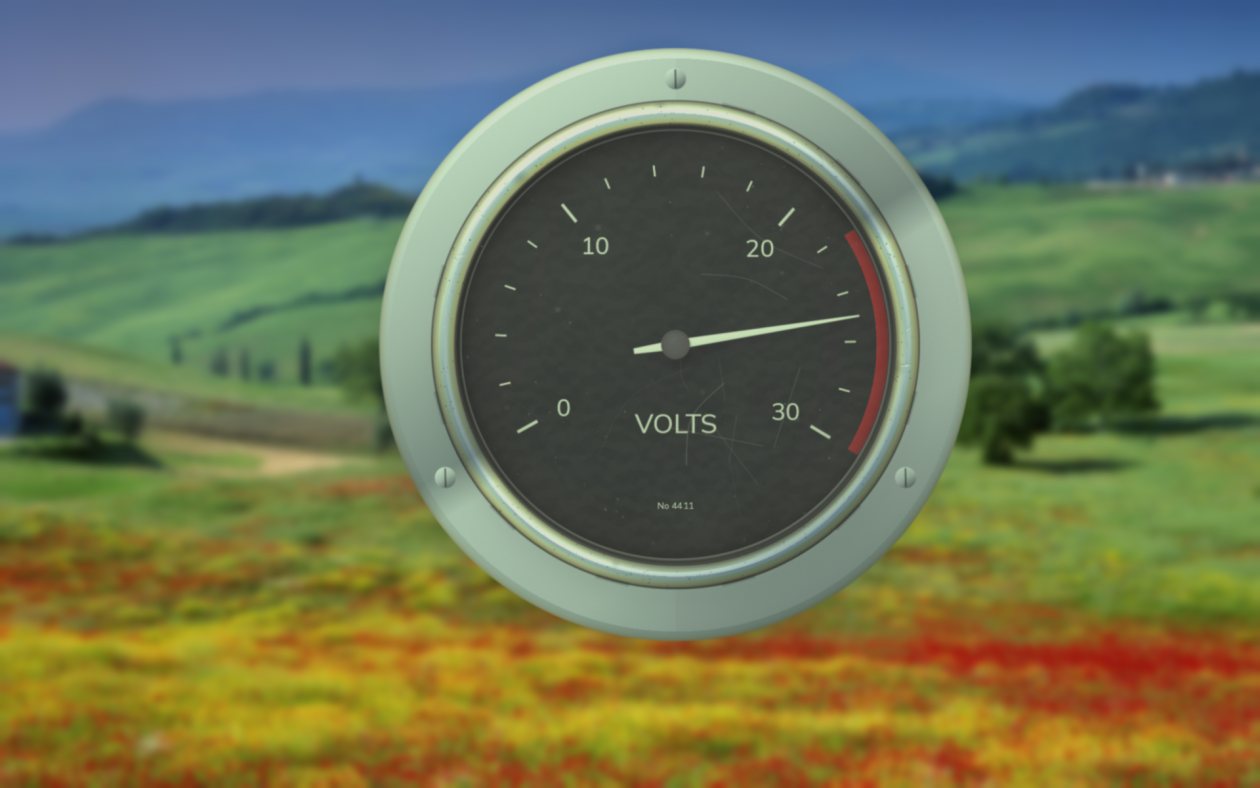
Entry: 25 V
